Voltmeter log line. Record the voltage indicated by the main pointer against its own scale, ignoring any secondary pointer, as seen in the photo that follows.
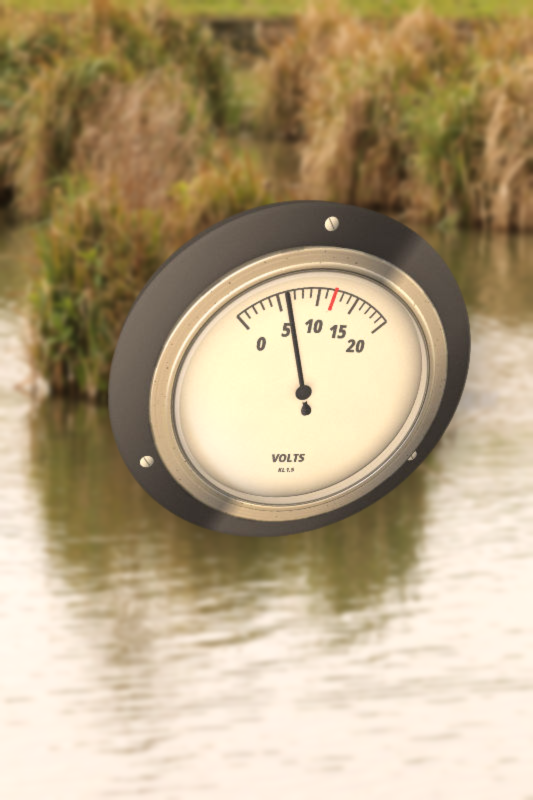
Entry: 6 V
